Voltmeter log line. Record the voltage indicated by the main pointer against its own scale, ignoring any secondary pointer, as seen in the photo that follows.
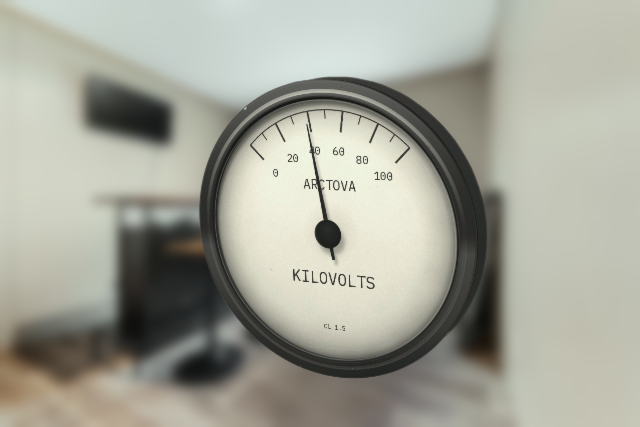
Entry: 40 kV
